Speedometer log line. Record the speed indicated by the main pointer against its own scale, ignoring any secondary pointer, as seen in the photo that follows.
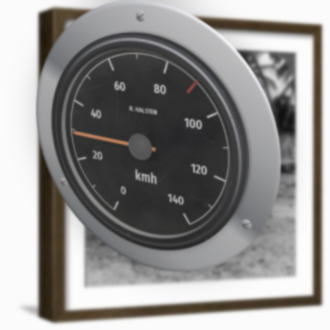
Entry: 30 km/h
